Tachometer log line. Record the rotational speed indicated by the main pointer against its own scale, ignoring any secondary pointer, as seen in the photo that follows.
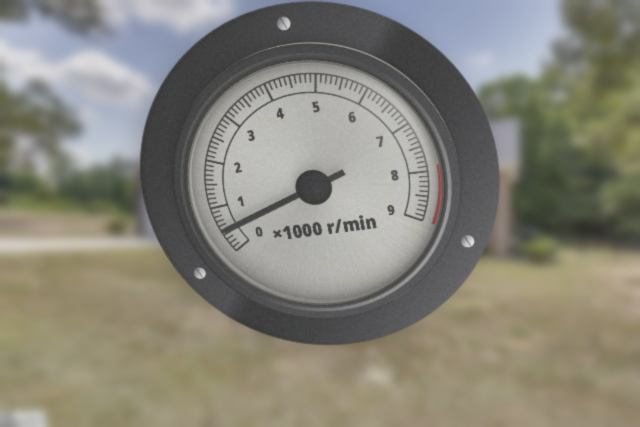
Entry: 500 rpm
